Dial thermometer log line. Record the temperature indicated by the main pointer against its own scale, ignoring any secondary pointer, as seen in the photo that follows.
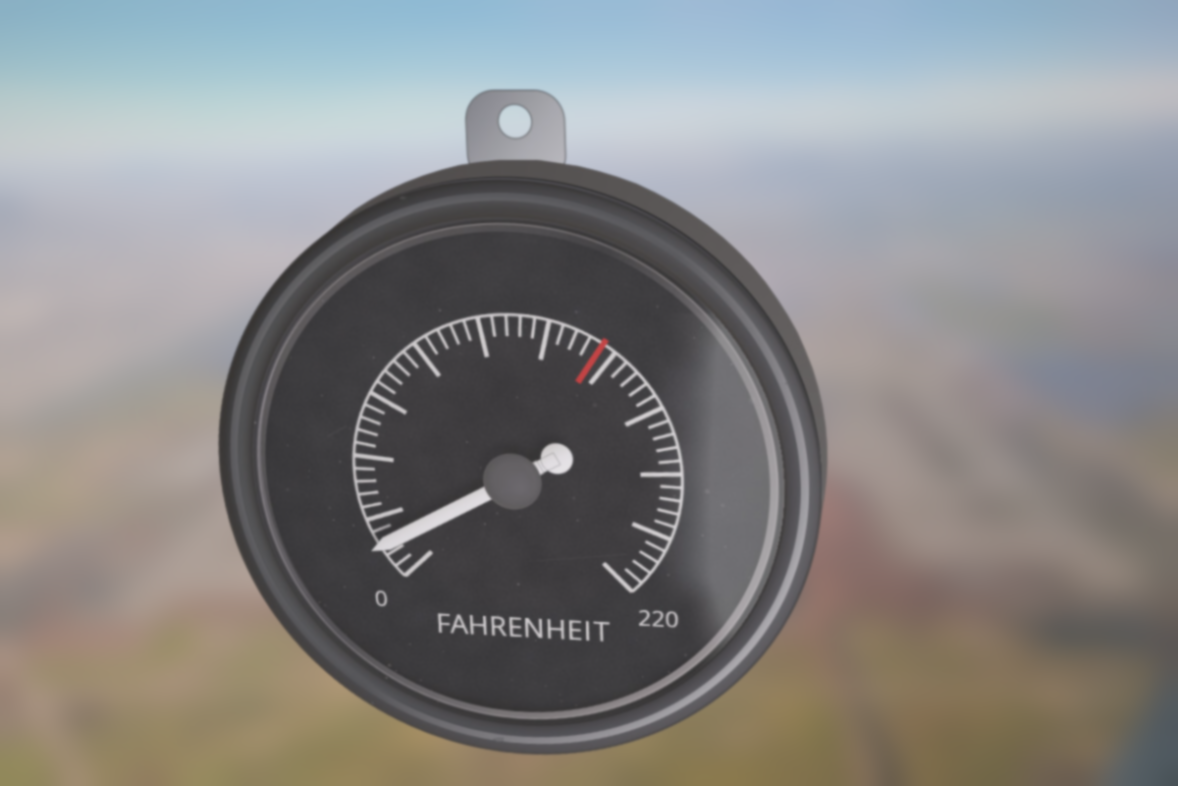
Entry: 12 °F
